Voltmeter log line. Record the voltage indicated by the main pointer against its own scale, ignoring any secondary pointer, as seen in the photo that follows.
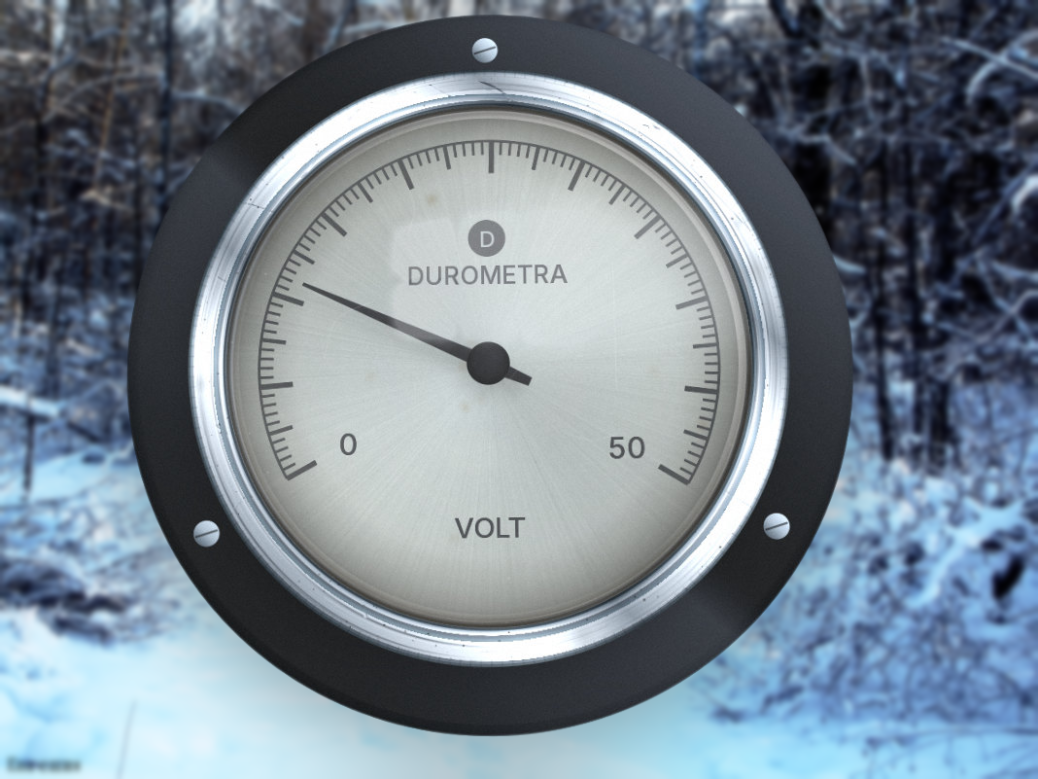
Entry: 11 V
